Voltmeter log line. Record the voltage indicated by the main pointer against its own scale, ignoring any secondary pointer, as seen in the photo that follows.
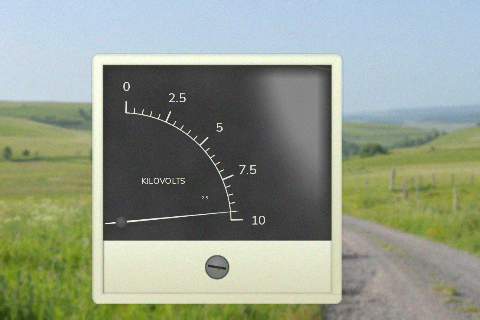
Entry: 9.5 kV
